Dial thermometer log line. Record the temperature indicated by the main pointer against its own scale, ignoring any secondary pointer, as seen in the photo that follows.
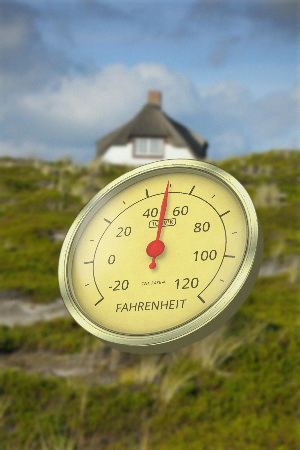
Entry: 50 °F
